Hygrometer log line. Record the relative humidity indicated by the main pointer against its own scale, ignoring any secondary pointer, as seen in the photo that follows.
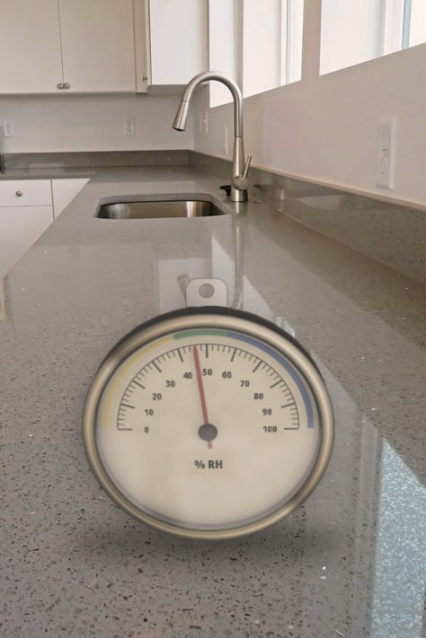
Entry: 46 %
